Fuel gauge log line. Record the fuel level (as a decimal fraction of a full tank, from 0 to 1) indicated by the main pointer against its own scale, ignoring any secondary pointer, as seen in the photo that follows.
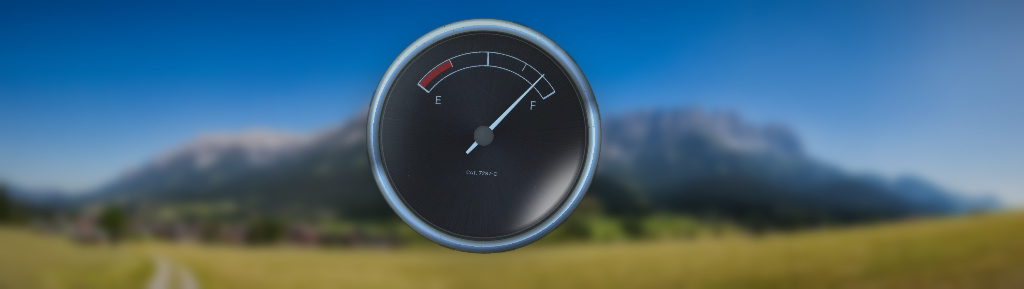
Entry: 0.875
